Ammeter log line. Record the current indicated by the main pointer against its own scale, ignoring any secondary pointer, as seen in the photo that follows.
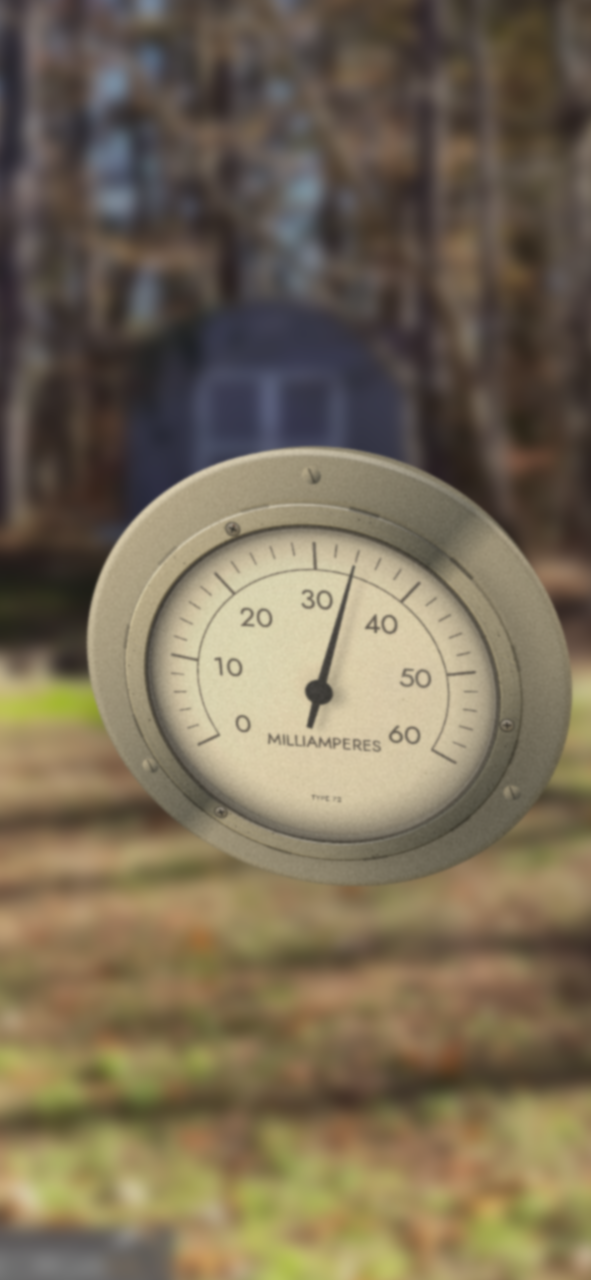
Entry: 34 mA
